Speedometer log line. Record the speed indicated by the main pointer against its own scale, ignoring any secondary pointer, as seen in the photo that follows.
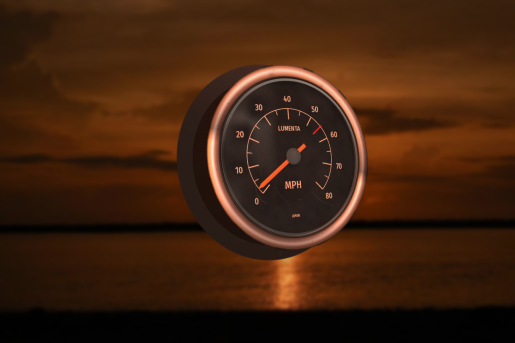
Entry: 2.5 mph
